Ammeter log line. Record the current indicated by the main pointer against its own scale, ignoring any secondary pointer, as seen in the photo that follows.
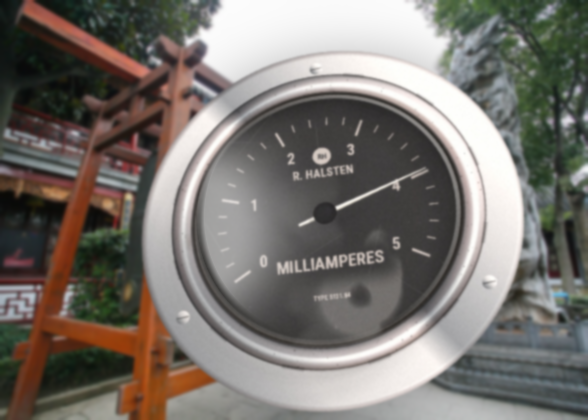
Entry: 4 mA
